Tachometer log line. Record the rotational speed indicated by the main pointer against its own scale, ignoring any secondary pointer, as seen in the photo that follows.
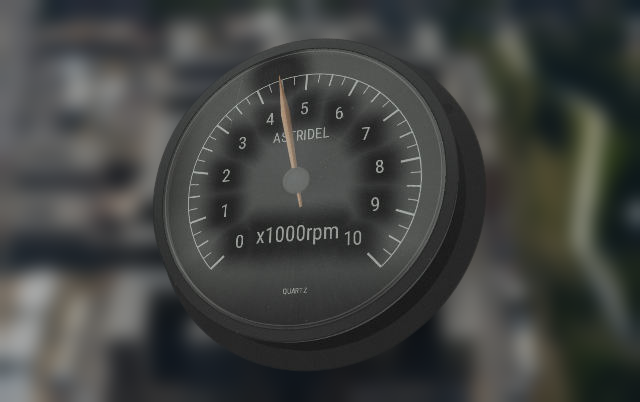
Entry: 4500 rpm
